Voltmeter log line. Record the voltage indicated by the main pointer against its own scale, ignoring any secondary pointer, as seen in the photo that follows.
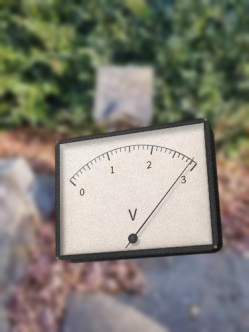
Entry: 2.9 V
